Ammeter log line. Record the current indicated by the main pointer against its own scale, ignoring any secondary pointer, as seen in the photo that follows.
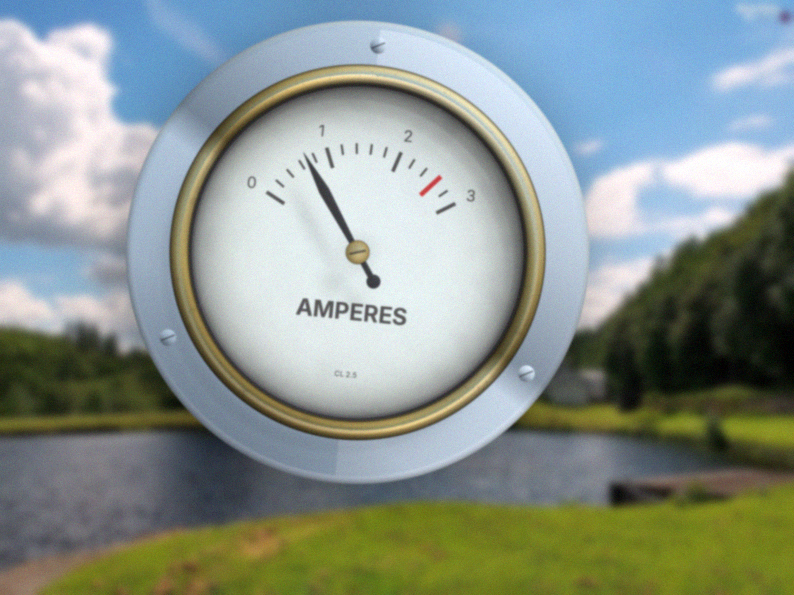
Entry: 0.7 A
